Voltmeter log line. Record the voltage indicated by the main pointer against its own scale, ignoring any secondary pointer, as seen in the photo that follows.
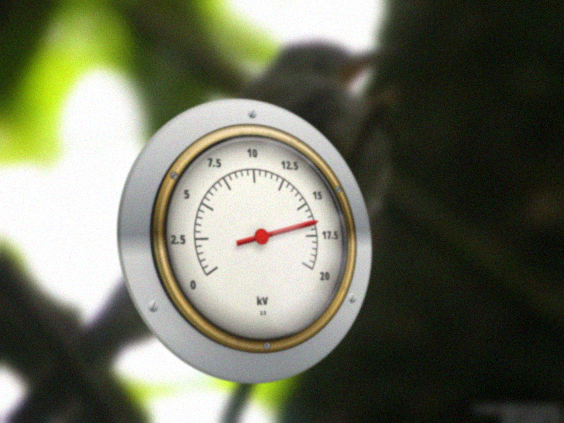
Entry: 16.5 kV
